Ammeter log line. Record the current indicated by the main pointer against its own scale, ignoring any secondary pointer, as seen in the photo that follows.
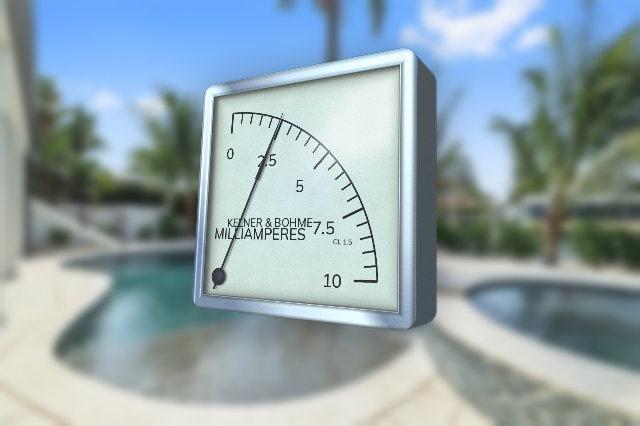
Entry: 2.5 mA
